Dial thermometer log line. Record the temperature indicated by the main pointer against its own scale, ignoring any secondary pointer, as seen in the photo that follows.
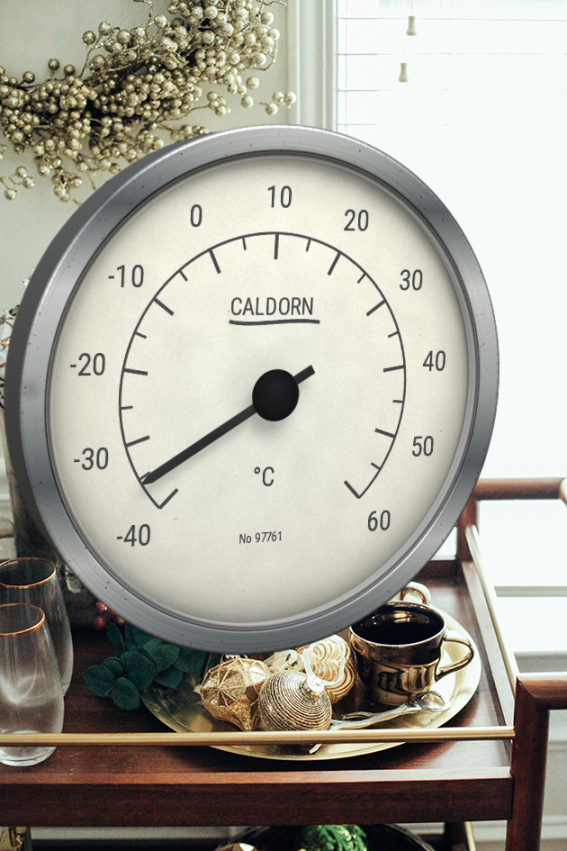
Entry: -35 °C
